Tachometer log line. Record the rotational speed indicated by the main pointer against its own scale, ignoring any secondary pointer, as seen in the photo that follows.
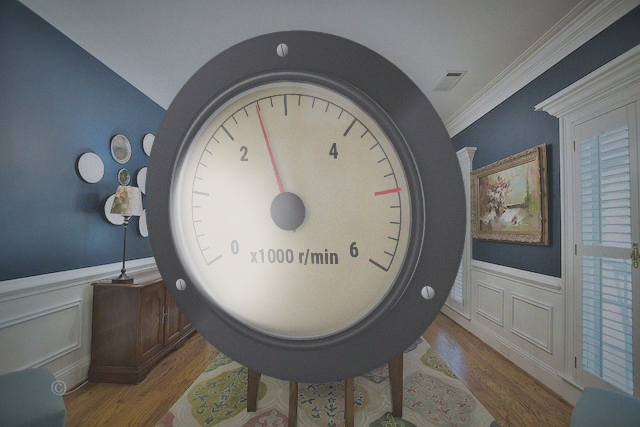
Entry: 2600 rpm
